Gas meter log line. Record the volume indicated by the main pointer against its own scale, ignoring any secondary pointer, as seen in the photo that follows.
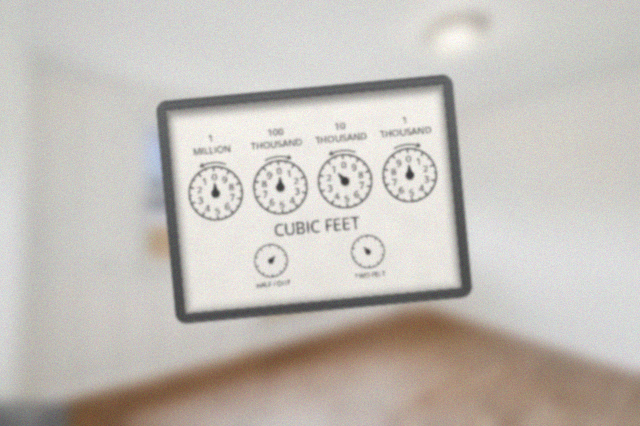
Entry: 1000 ft³
